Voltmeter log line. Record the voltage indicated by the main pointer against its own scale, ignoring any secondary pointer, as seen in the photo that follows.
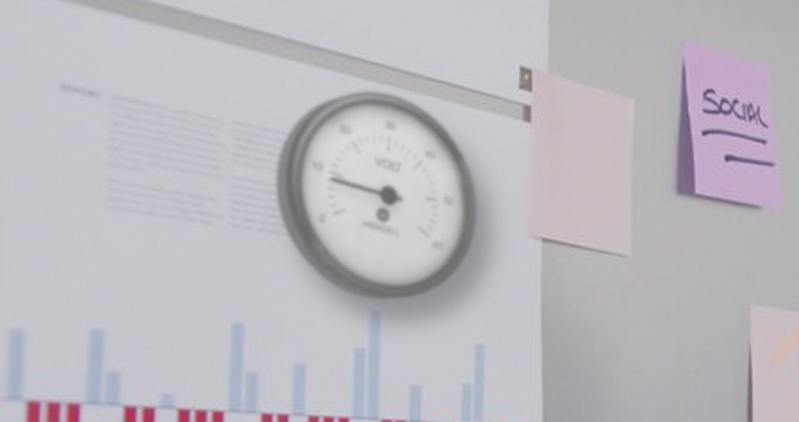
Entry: 8 V
